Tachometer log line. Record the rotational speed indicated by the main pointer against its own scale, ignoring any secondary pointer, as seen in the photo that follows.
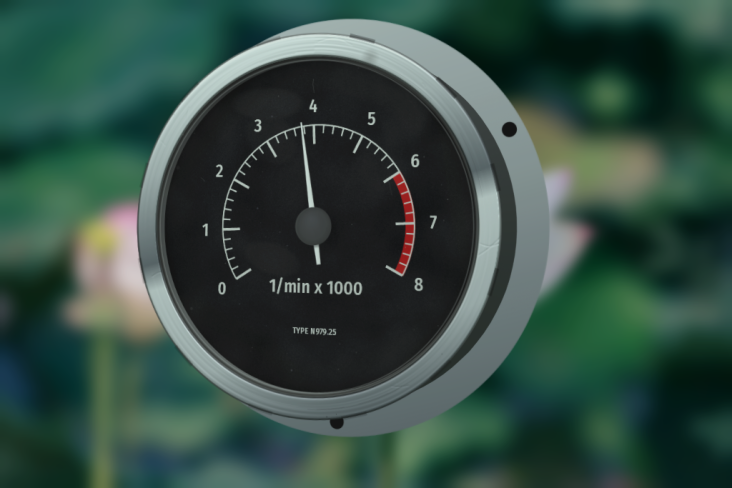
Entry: 3800 rpm
